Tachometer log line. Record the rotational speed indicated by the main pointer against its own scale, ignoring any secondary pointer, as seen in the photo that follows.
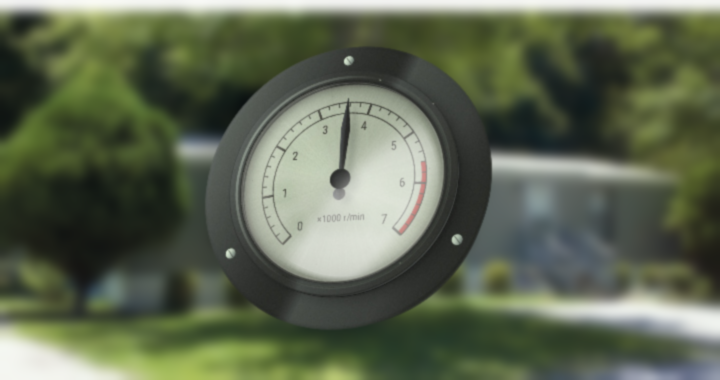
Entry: 3600 rpm
